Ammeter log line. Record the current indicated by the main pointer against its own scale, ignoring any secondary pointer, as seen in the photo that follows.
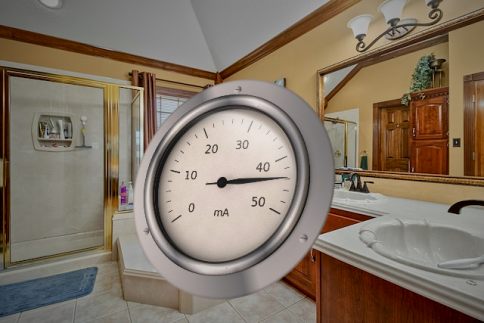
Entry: 44 mA
